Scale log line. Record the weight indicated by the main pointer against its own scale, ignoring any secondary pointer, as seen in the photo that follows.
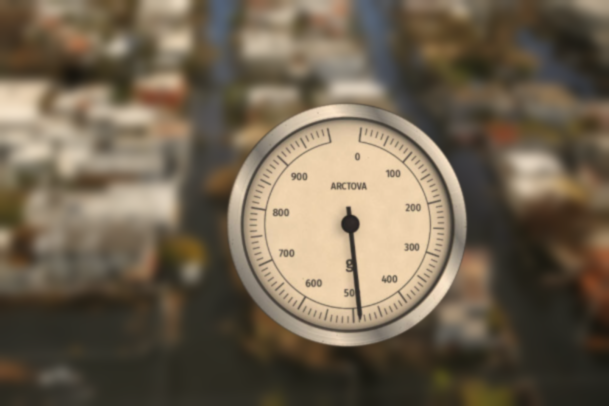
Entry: 490 g
